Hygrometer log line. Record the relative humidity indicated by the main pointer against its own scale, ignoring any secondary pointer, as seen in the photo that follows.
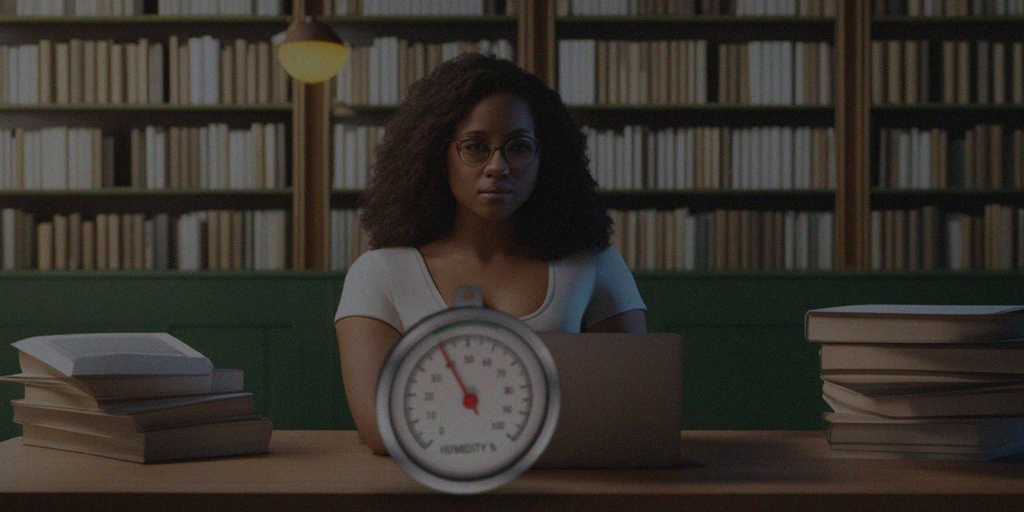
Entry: 40 %
